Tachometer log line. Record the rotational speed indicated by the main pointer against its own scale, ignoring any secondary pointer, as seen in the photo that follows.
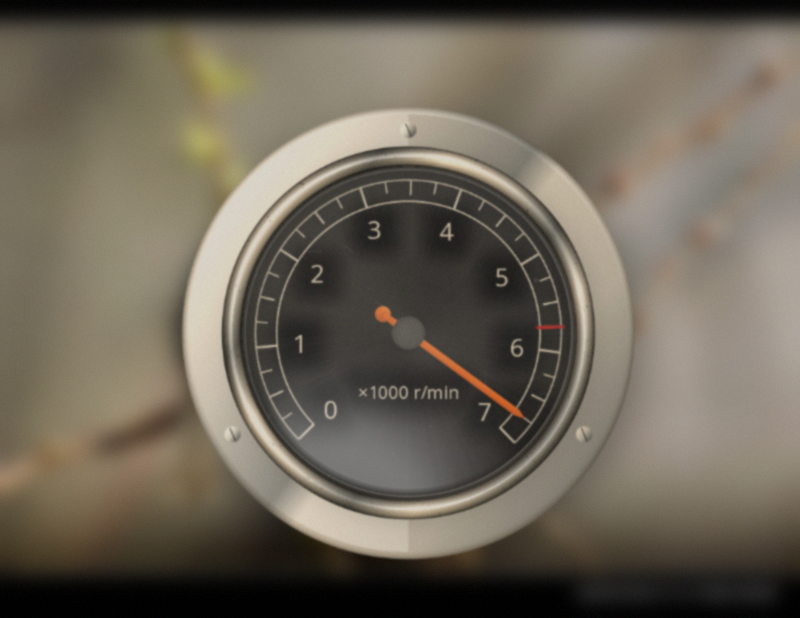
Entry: 6750 rpm
